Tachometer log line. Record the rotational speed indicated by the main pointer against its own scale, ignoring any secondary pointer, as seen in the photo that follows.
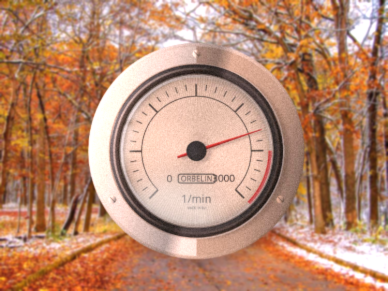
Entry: 2300 rpm
